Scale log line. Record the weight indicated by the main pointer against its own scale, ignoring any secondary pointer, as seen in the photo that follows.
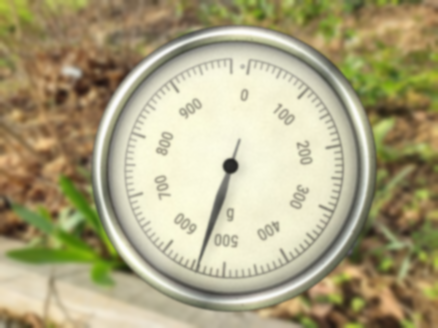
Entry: 540 g
